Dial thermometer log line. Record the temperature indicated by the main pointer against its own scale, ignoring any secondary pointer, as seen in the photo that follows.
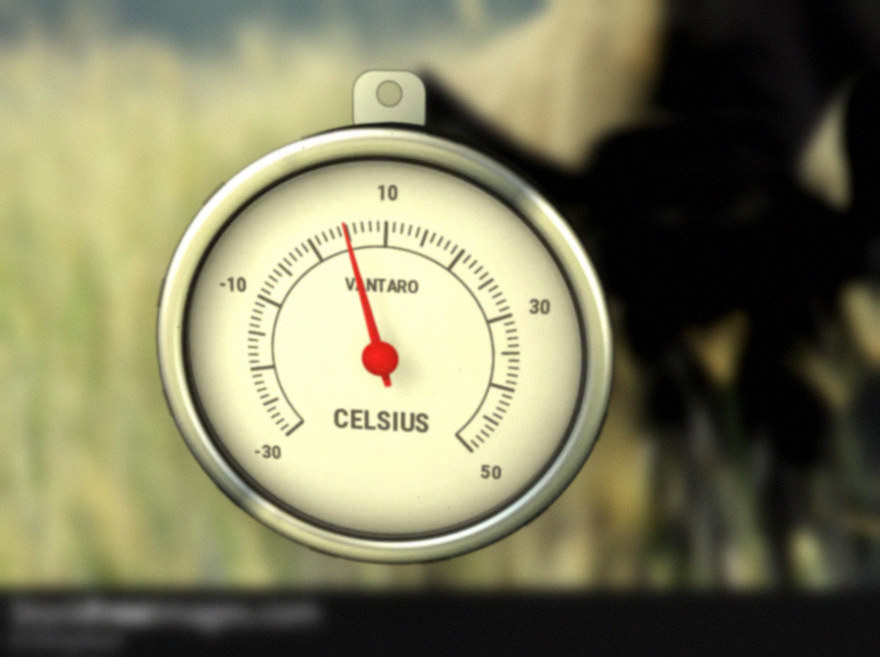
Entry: 5 °C
